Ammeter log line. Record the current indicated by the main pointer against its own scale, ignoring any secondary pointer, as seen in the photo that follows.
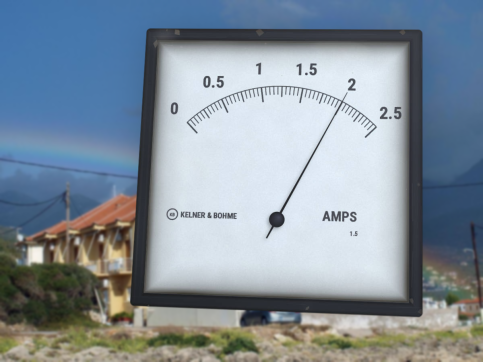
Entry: 2 A
